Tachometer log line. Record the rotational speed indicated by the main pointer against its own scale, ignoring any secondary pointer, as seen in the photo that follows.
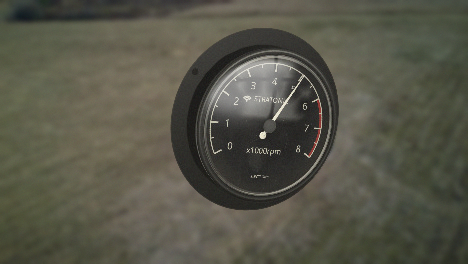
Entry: 5000 rpm
